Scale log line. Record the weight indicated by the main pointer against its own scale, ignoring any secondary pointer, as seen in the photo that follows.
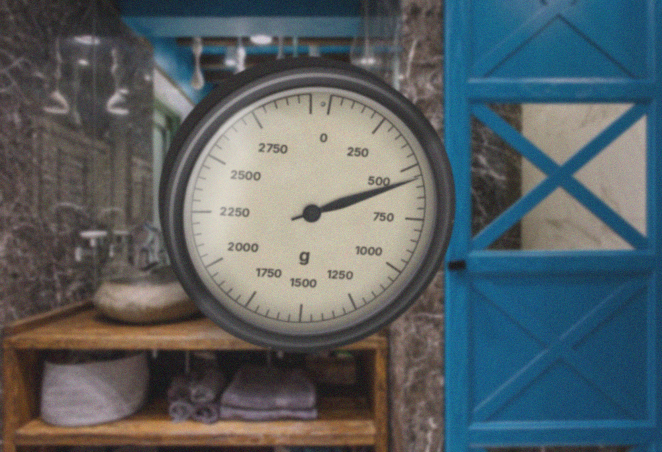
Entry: 550 g
